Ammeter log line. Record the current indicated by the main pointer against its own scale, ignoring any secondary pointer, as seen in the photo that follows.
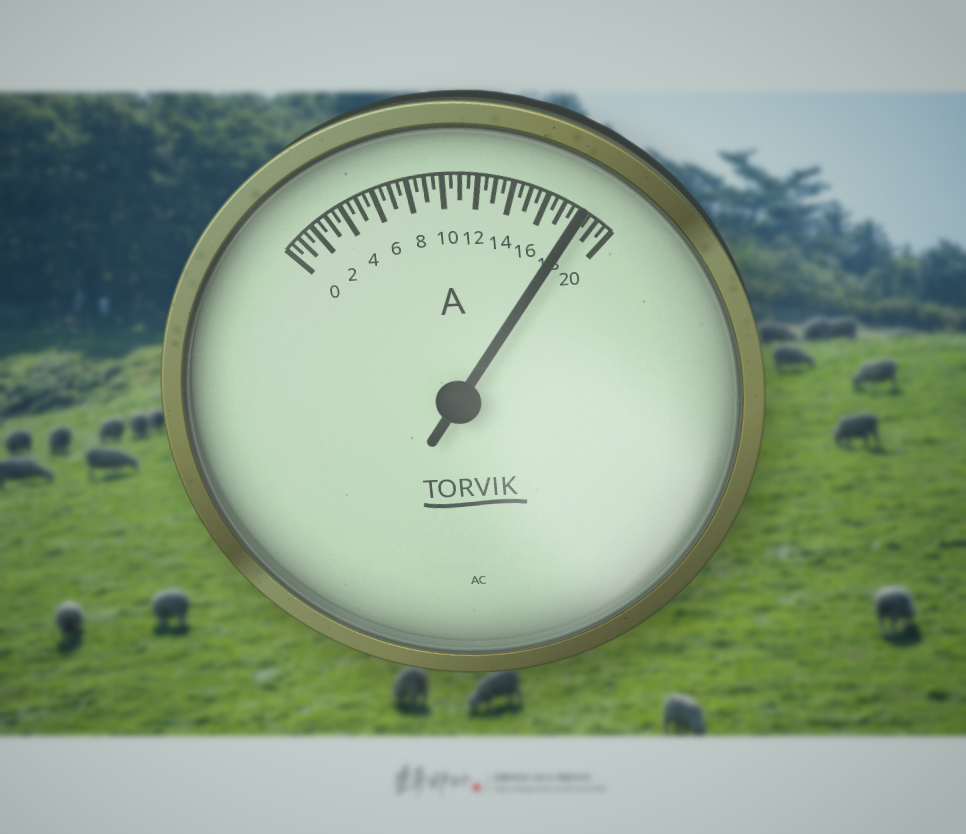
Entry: 18 A
